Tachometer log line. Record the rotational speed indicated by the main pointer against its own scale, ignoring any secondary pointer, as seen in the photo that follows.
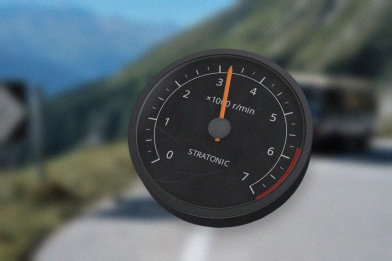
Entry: 3250 rpm
